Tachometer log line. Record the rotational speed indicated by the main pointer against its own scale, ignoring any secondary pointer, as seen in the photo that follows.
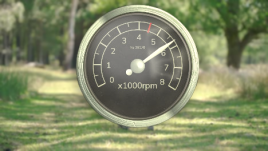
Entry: 5750 rpm
